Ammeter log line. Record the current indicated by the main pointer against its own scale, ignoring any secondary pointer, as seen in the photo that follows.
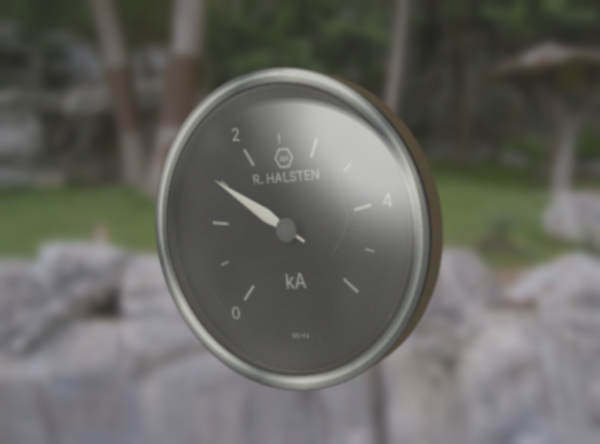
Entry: 1.5 kA
